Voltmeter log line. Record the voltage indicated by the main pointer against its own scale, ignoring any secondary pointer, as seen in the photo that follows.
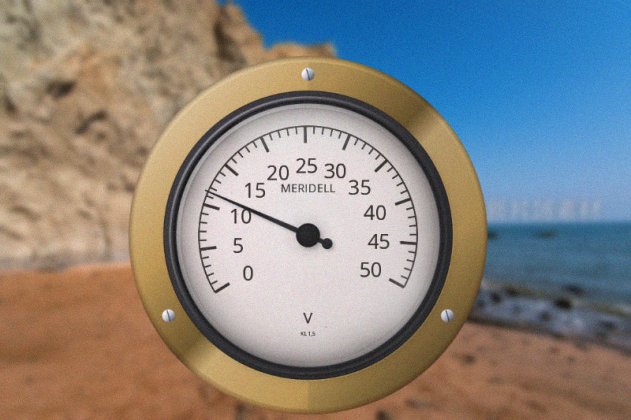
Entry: 11.5 V
